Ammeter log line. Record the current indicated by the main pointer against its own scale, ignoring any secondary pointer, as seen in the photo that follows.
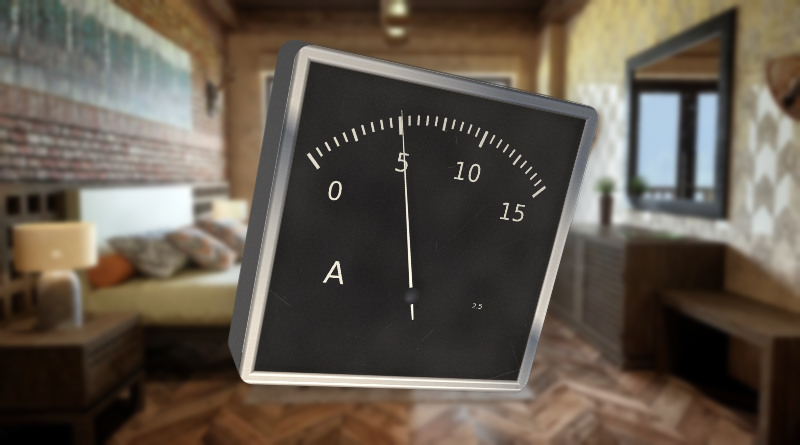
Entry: 5 A
